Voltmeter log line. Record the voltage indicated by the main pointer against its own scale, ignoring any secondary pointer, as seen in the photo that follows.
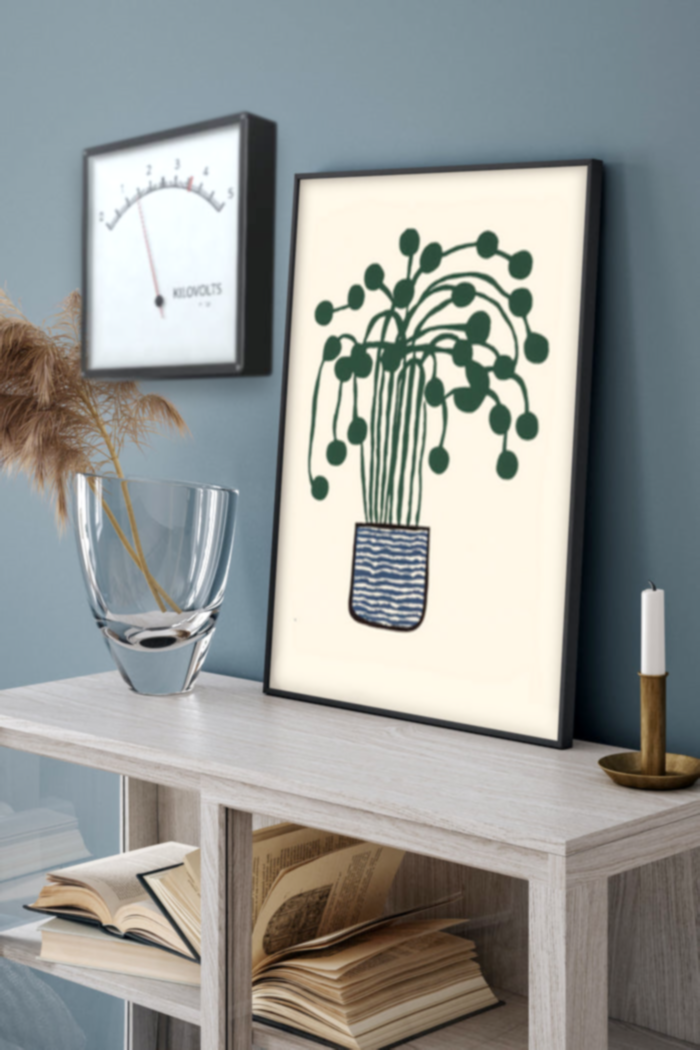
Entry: 1.5 kV
